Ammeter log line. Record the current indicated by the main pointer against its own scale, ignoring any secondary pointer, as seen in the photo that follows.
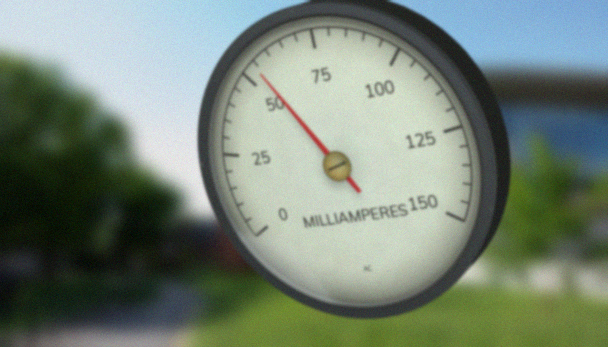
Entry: 55 mA
